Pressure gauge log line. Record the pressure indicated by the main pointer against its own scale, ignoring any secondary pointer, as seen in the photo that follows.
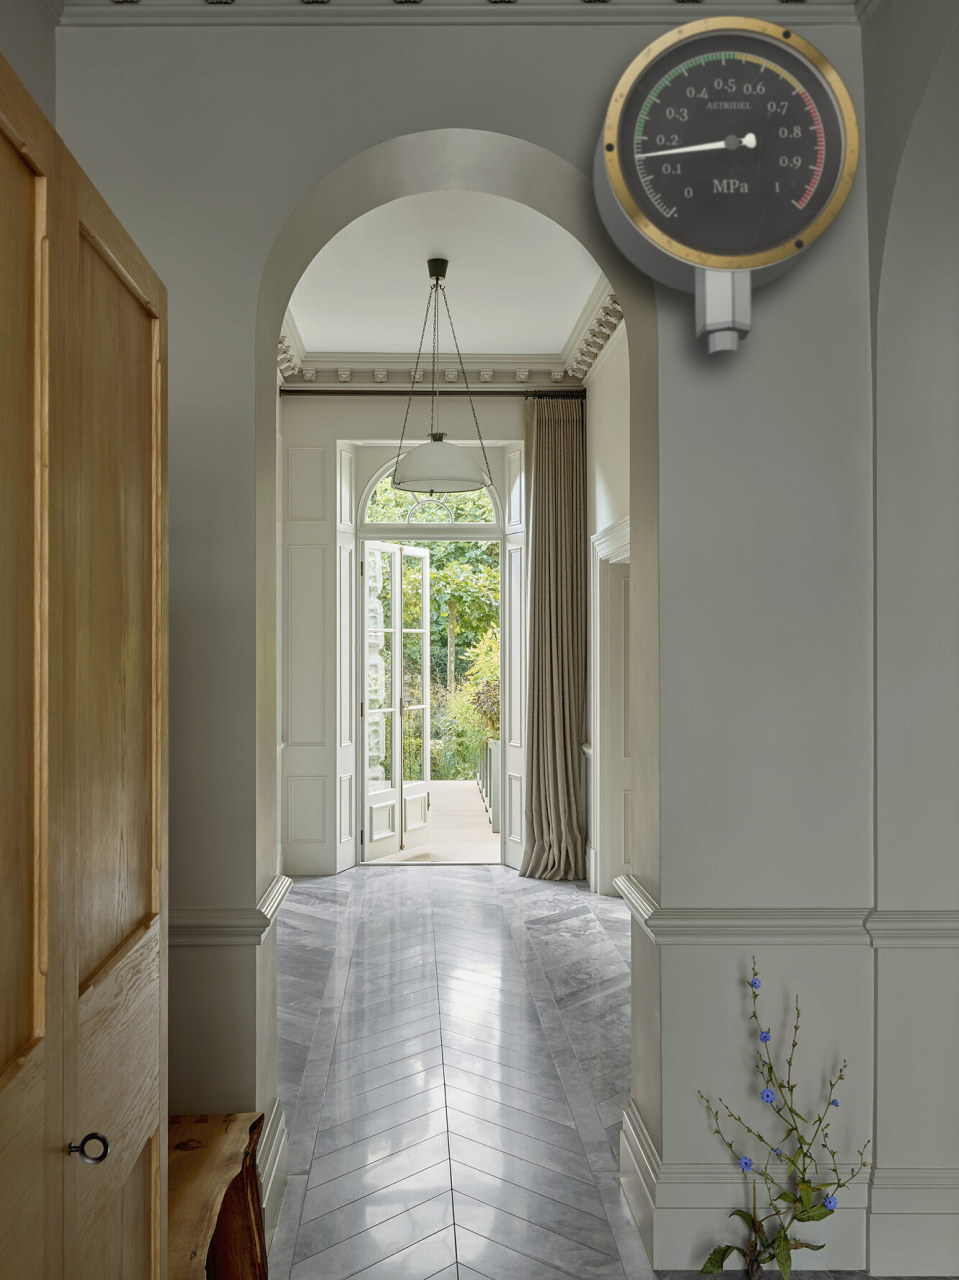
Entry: 0.15 MPa
